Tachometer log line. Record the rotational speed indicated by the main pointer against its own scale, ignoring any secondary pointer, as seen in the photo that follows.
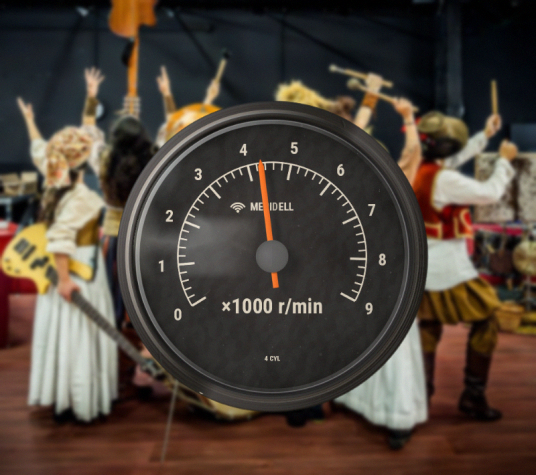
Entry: 4300 rpm
